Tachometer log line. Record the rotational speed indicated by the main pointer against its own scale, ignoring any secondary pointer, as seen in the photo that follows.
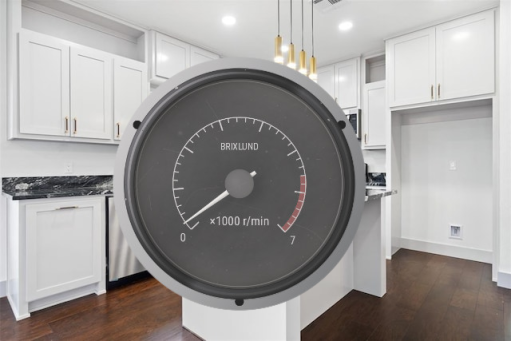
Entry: 200 rpm
